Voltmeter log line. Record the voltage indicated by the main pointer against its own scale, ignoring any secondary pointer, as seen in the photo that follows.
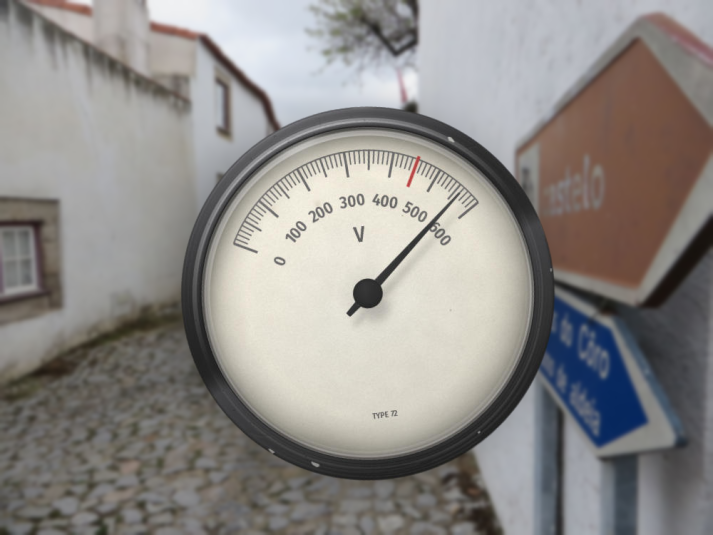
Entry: 560 V
